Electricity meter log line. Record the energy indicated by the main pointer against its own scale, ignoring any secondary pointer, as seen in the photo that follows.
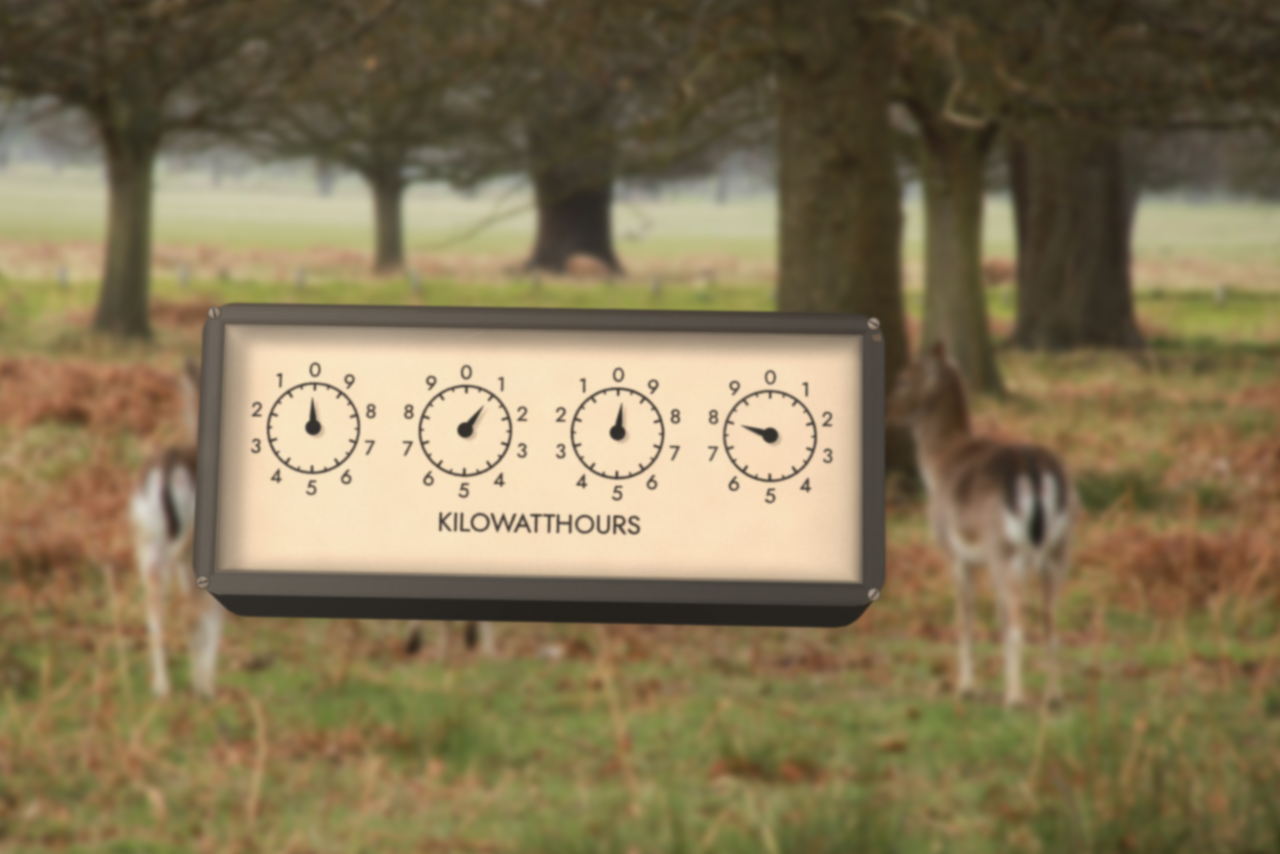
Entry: 98 kWh
